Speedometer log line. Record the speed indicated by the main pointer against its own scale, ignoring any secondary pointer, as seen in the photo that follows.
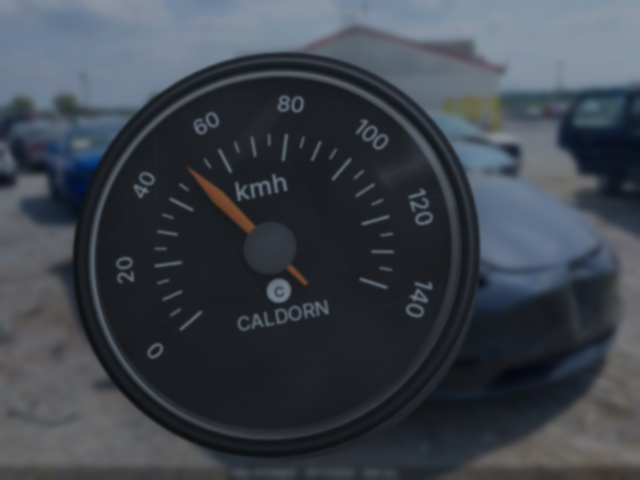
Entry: 50 km/h
